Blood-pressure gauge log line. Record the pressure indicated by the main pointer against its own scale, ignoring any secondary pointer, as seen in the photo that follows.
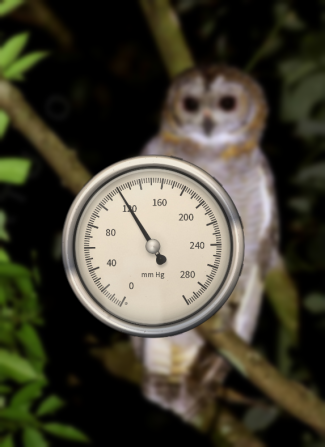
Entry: 120 mmHg
